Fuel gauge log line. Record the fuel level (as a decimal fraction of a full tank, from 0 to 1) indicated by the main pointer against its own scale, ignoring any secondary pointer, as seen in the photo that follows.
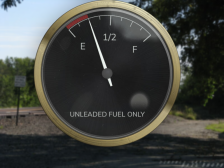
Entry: 0.25
